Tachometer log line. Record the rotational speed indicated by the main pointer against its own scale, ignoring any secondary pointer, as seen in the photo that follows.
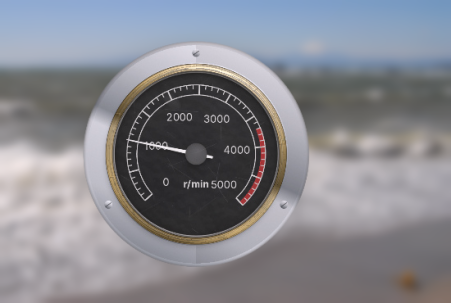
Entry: 1000 rpm
